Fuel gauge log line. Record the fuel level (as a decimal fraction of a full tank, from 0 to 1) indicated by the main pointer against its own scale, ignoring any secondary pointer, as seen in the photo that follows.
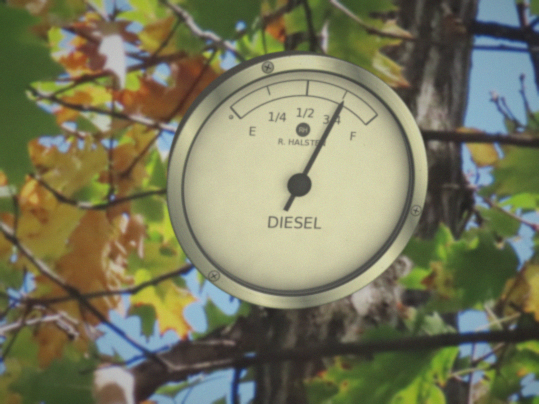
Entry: 0.75
